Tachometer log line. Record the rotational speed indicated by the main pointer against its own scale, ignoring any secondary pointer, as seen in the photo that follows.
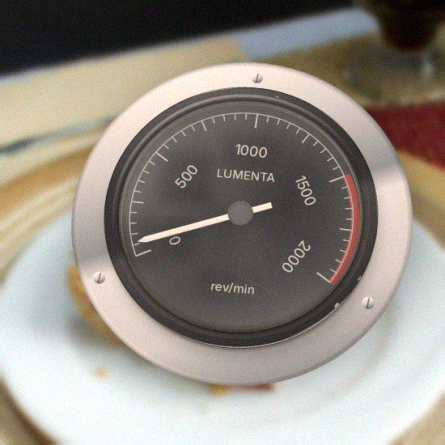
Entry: 50 rpm
